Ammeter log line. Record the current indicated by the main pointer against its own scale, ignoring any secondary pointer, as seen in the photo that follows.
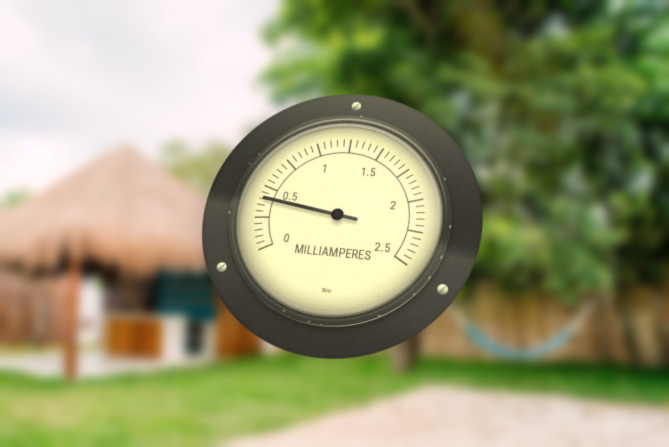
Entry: 0.4 mA
